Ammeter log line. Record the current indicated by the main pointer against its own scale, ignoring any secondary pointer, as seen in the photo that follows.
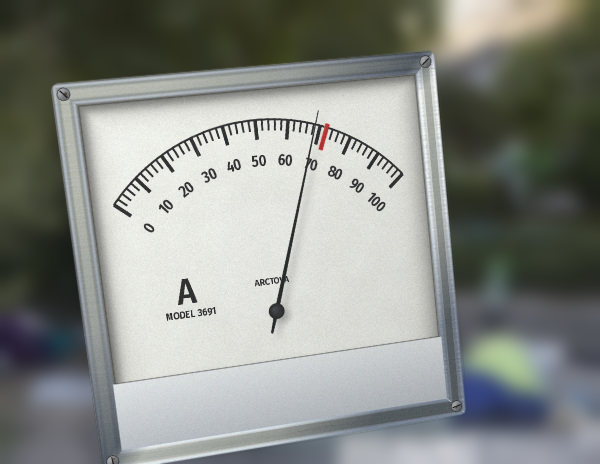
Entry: 68 A
